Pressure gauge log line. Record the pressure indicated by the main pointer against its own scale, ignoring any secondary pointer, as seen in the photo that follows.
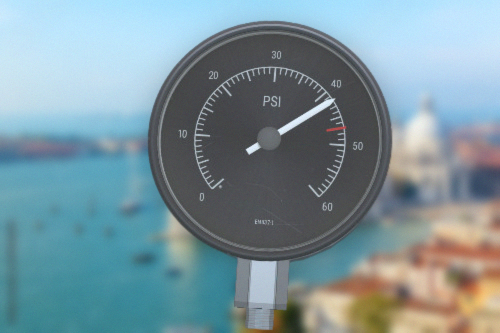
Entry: 42 psi
